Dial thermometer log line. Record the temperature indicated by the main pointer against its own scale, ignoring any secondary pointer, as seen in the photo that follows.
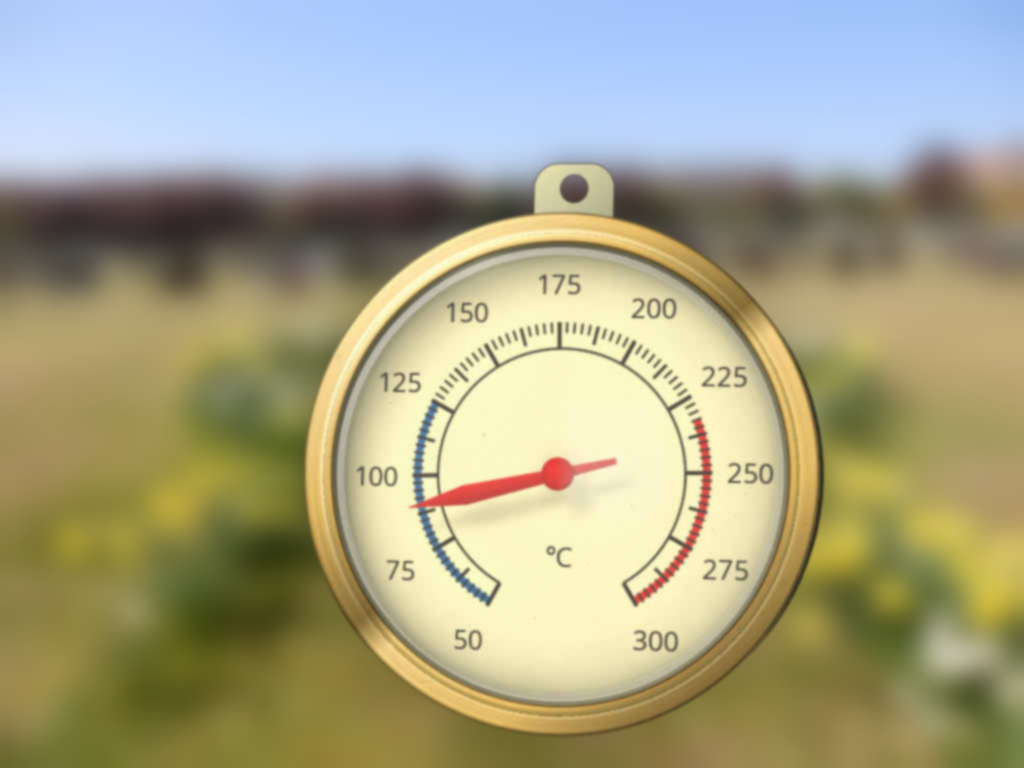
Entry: 90 °C
